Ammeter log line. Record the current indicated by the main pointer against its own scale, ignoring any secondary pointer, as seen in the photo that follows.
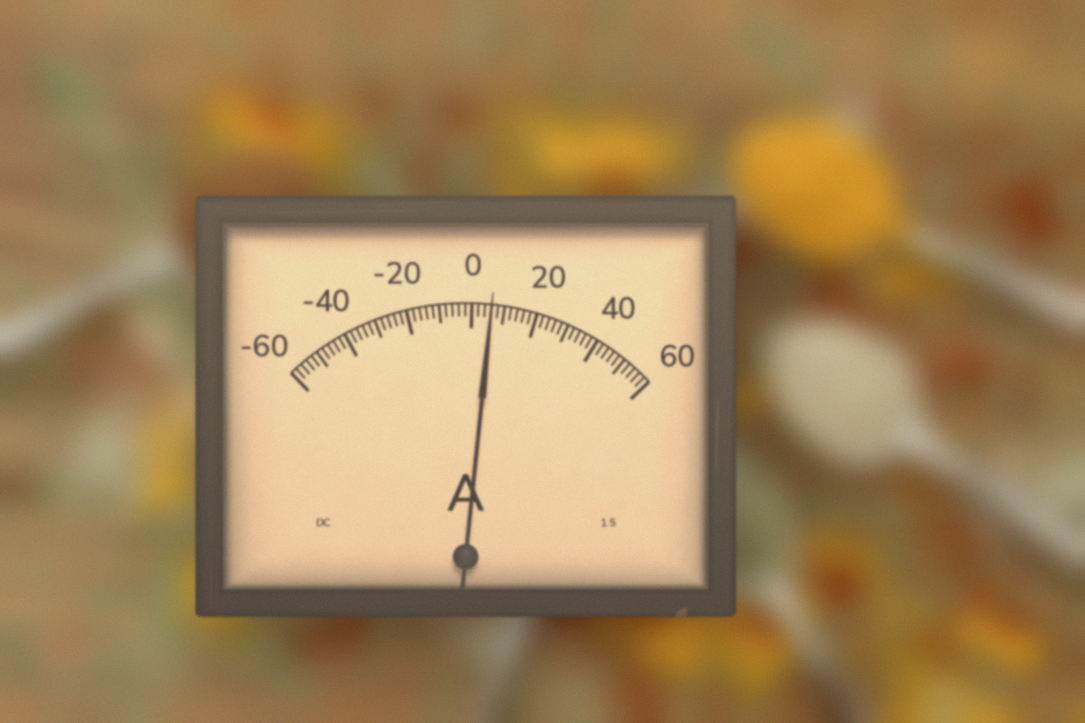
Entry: 6 A
